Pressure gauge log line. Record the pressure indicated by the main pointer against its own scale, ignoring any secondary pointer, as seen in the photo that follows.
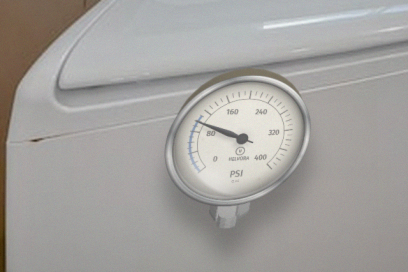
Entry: 100 psi
